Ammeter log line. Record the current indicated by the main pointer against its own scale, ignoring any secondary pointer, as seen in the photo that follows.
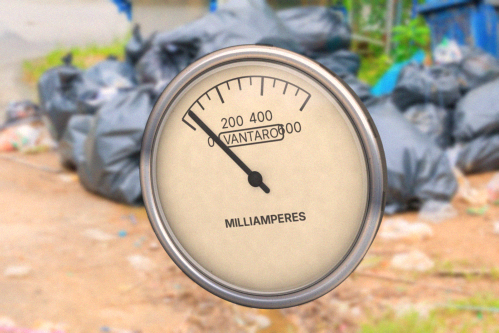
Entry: 50 mA
